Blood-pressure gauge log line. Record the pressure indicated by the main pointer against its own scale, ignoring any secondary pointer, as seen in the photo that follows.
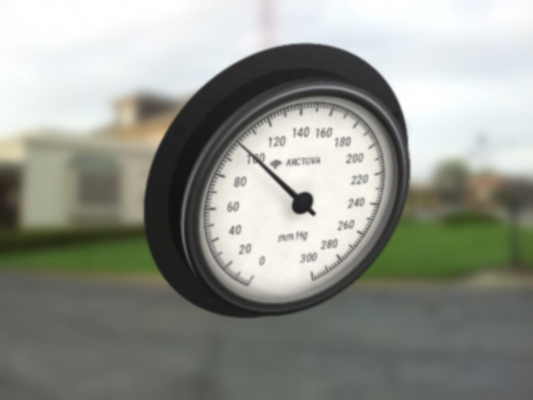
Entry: 100 mmHg
